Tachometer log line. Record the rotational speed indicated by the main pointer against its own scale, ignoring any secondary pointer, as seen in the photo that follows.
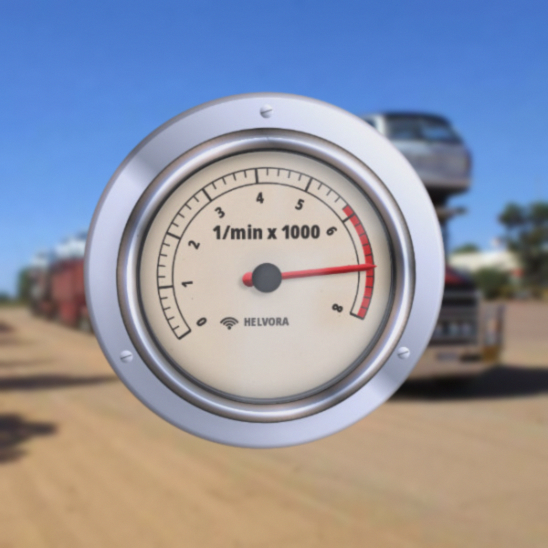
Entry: 7000 rpm
